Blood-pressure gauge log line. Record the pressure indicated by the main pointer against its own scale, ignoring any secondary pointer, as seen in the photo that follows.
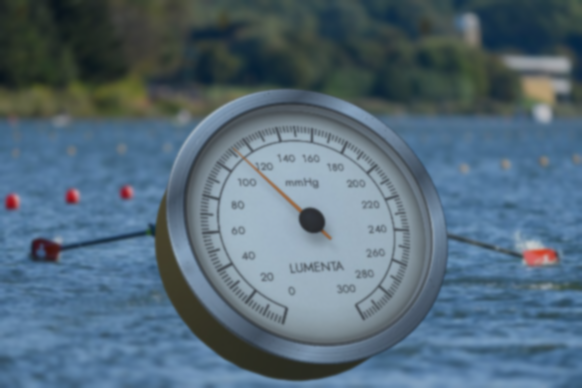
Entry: 110 mmHg
